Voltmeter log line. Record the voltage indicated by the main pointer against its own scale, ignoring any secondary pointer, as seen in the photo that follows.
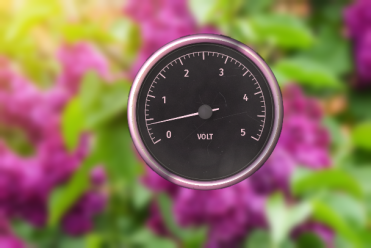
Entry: 0.4 V
